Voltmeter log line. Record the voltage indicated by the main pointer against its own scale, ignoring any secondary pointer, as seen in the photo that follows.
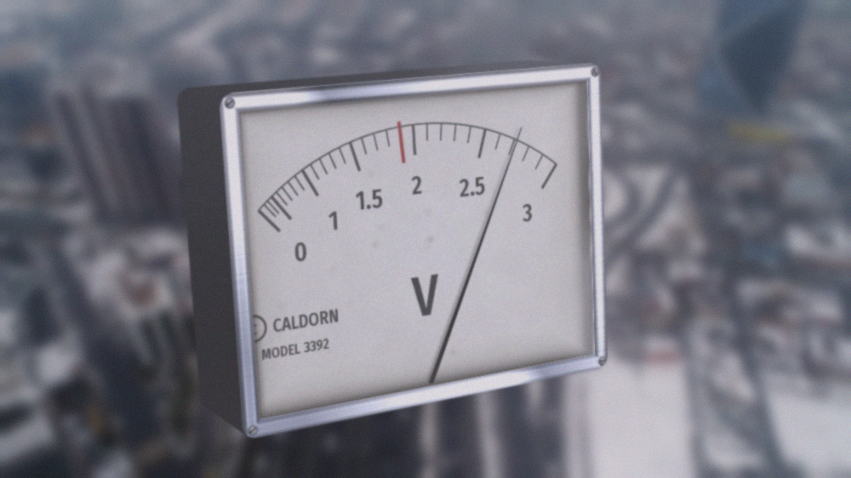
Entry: 2.7 V
